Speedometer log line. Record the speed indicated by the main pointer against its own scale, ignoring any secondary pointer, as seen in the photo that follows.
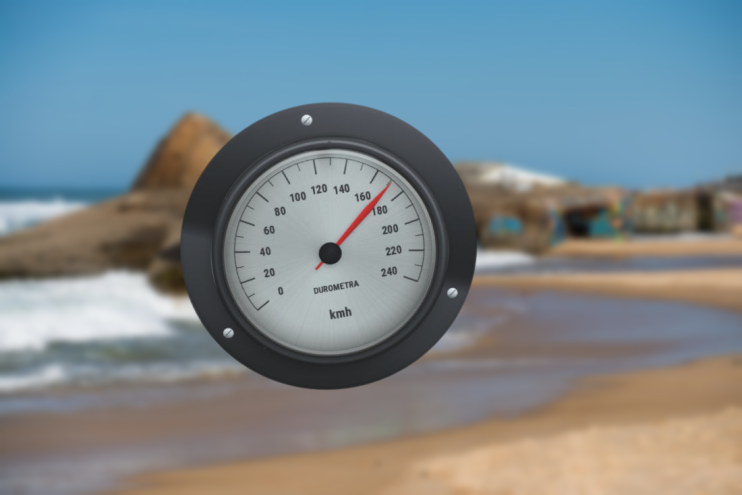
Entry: 170 km/h
